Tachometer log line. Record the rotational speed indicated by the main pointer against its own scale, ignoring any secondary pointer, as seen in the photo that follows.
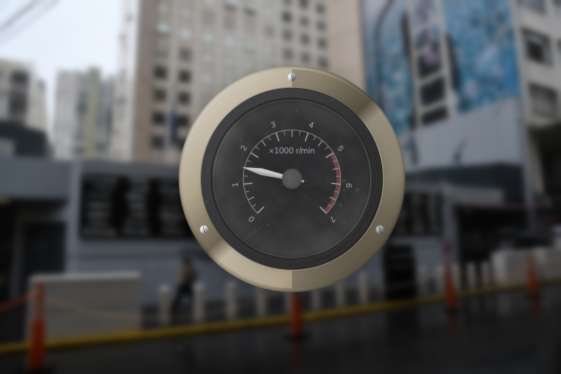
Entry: 1500 rpm
